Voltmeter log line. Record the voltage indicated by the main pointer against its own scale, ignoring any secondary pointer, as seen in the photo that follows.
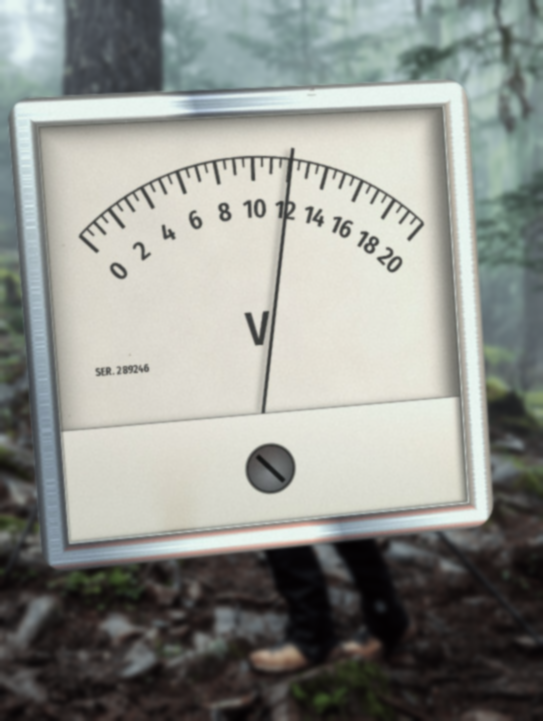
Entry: 12 V
